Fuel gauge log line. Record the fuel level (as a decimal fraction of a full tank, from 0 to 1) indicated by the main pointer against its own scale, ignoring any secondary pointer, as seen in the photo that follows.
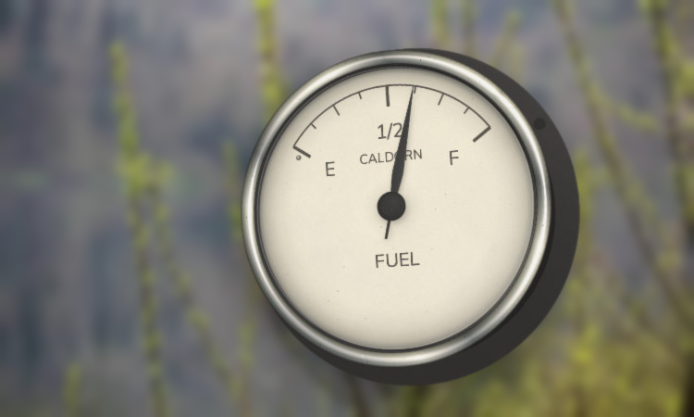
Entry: 0.625
